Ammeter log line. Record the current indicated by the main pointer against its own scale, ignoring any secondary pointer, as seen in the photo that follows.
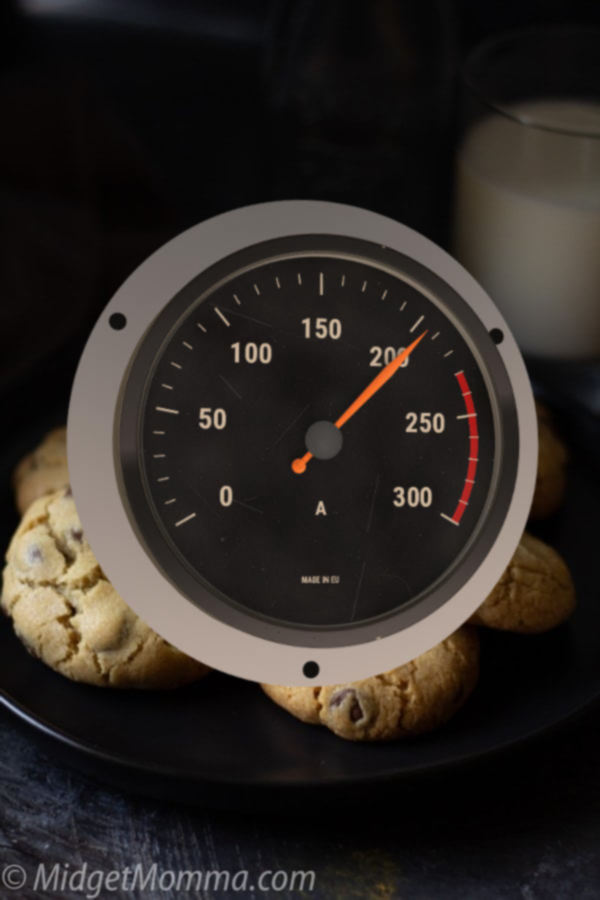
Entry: 205 A
